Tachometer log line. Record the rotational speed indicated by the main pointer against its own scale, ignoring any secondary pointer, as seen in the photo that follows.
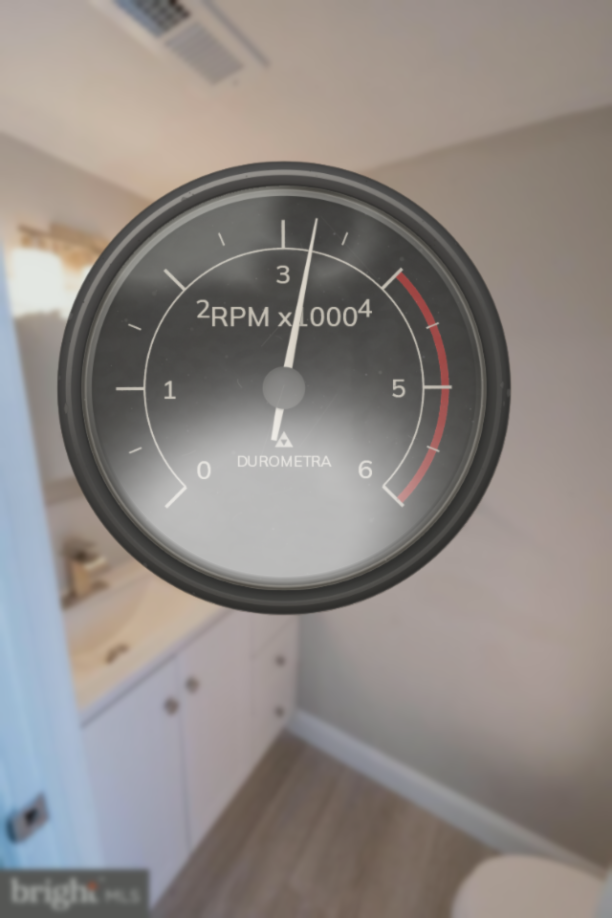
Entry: 3250 rpm
